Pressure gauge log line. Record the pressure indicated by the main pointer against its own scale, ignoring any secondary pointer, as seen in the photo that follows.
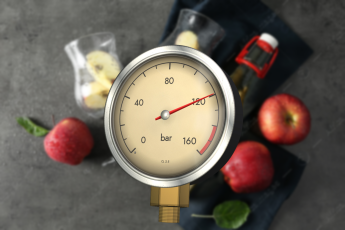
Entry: 120 bar
